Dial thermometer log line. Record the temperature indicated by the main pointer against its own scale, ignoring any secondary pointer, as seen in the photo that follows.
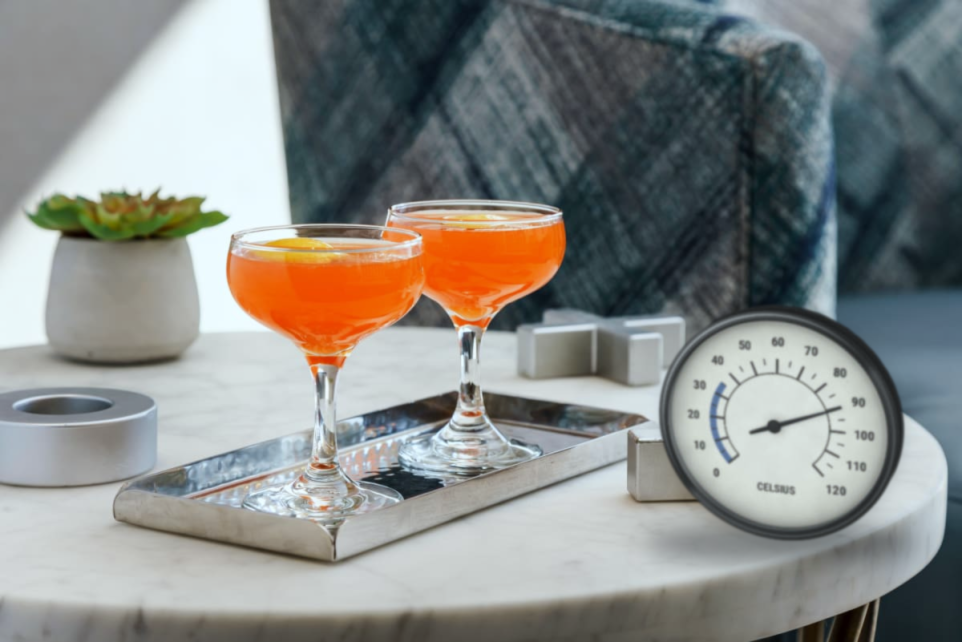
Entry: 90 °C
